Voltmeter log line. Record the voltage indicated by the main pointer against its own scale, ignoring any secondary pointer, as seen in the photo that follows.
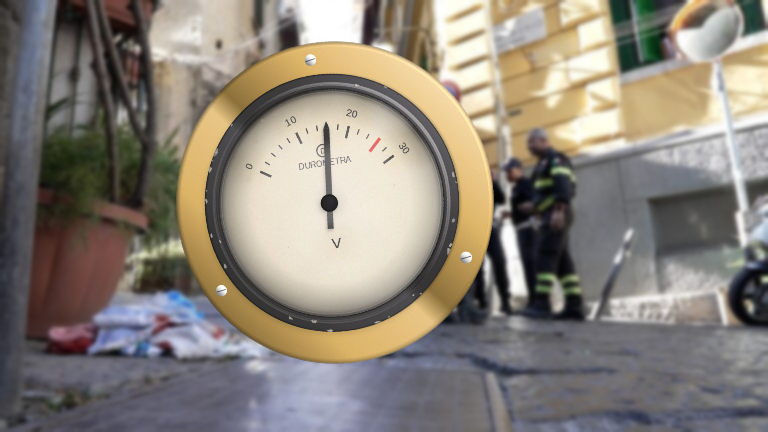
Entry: 16 V
